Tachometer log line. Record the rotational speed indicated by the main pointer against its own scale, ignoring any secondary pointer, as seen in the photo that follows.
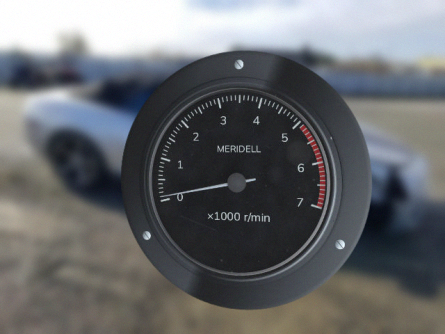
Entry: 100 rpm
